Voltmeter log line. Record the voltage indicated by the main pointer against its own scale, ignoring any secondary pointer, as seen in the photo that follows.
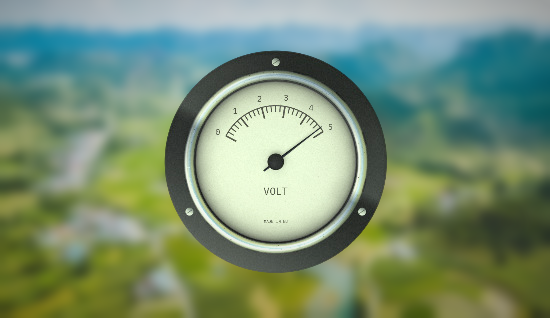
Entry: 4.8 V
